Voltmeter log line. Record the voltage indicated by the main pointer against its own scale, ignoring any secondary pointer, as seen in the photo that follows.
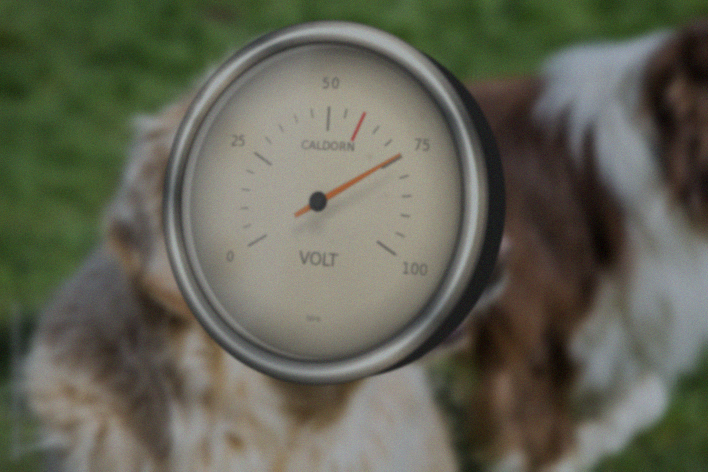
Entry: 75 V
